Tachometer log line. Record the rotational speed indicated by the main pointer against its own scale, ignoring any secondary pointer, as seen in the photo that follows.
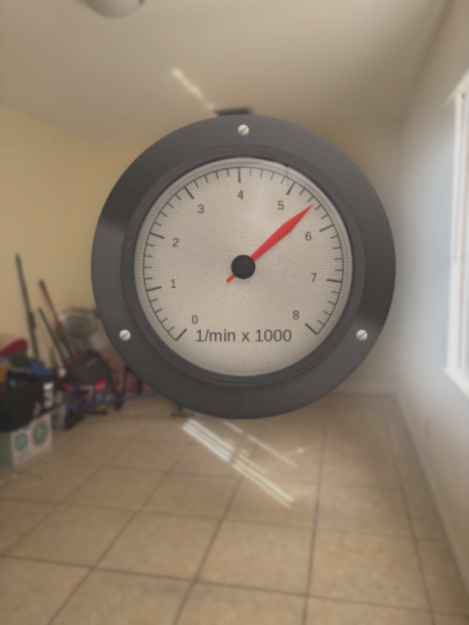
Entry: 5500 rpm
